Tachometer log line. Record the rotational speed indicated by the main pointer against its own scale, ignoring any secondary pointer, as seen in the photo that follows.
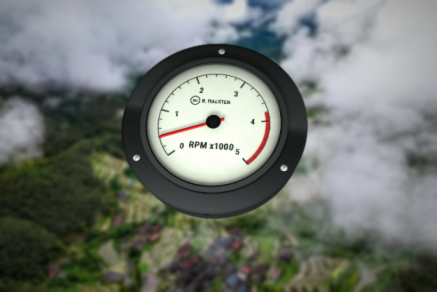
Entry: 400 rpm
